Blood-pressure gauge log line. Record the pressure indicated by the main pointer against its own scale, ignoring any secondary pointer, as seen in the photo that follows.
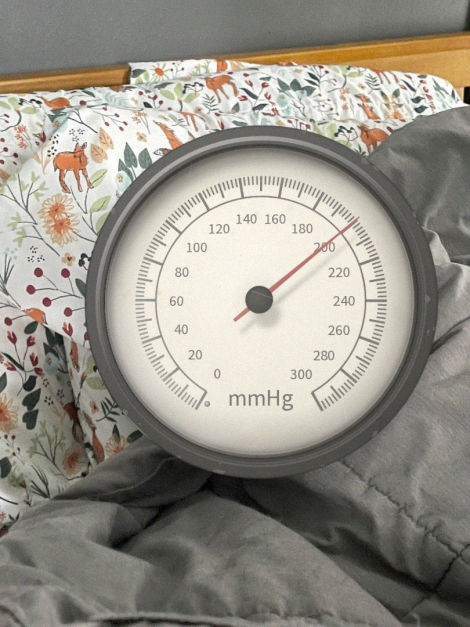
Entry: 200 mmHg
